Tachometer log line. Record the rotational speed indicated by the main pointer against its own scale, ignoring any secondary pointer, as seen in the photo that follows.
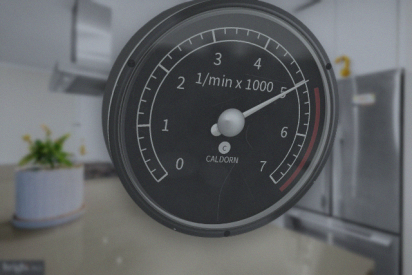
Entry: 5000 rpm
